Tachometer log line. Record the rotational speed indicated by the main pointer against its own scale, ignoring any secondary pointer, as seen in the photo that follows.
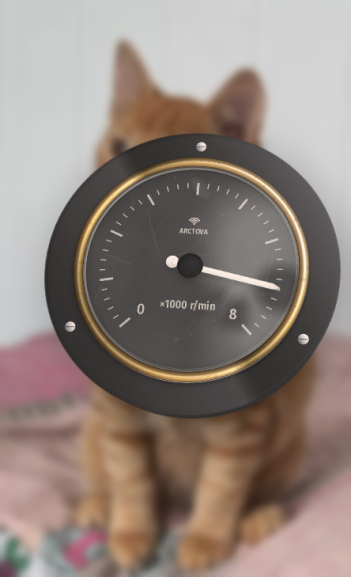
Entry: 7000 rpm
